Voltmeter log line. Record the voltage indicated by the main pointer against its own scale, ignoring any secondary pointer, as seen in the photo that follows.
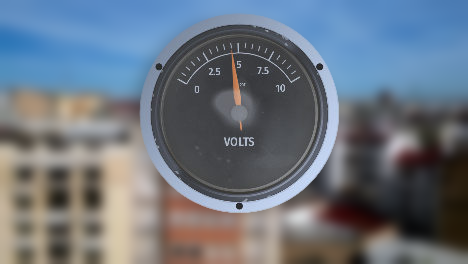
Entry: 4.5 V
